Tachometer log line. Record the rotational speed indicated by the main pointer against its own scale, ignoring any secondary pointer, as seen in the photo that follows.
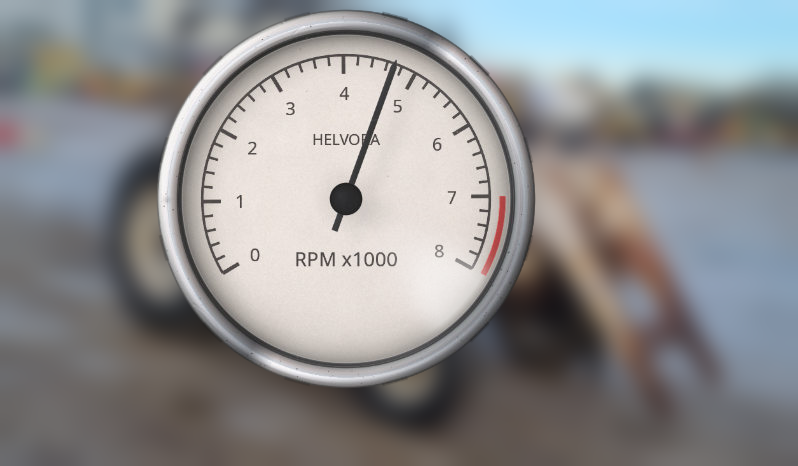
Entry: 4700 rpm
